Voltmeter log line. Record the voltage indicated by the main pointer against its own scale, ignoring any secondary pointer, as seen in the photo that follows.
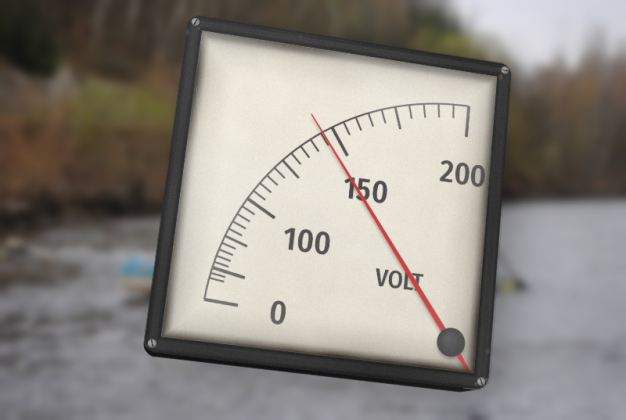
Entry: 145 V
